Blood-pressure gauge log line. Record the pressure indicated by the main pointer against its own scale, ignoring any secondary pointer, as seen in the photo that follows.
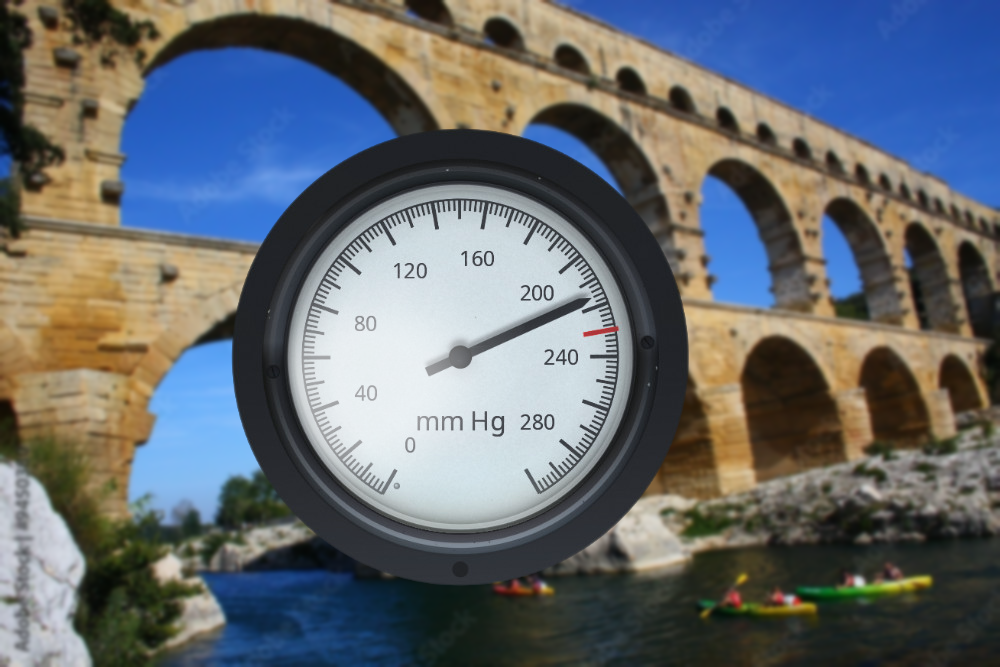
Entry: 216 mmHg
